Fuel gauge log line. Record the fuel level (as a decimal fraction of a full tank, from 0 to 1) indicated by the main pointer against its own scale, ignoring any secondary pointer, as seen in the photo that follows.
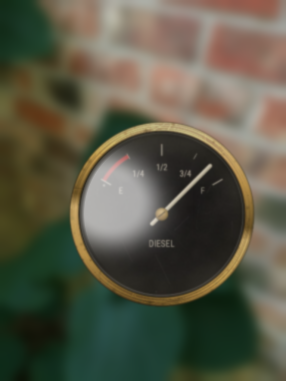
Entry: 0.875
